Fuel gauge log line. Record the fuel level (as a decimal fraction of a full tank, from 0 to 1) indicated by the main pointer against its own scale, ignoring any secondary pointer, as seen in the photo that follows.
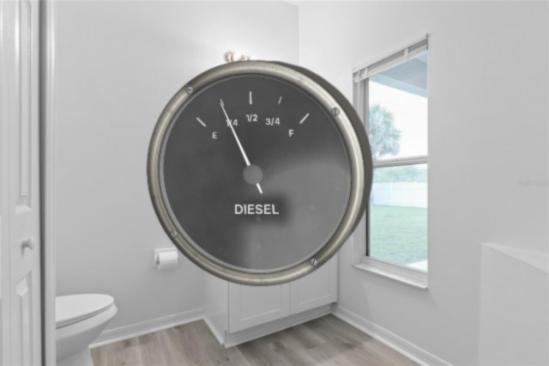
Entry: 0.25
